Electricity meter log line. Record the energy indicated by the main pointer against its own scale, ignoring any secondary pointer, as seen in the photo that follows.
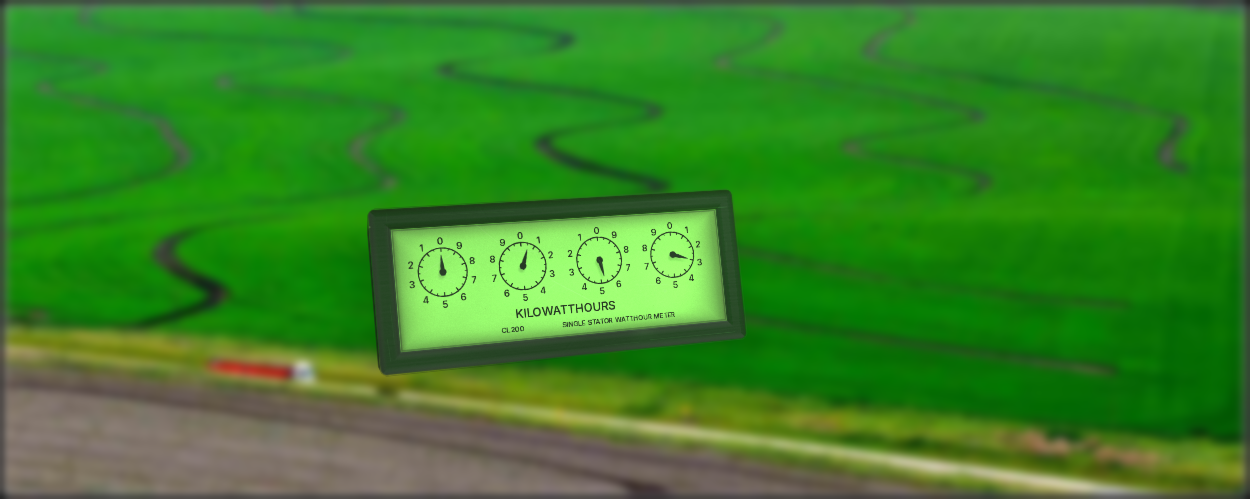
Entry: 53 kWh
